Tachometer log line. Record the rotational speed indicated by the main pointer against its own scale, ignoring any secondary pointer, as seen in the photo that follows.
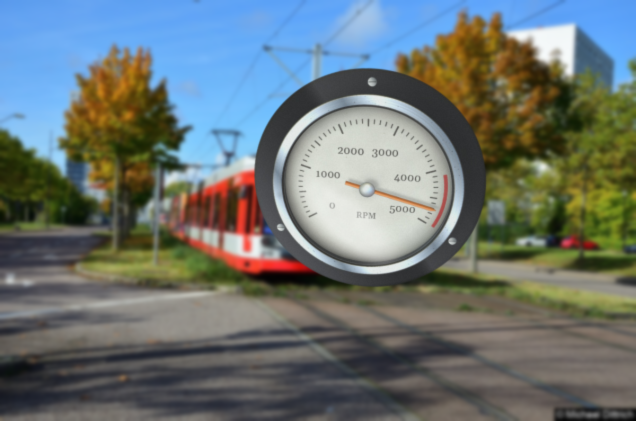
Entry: 4700 rpm
